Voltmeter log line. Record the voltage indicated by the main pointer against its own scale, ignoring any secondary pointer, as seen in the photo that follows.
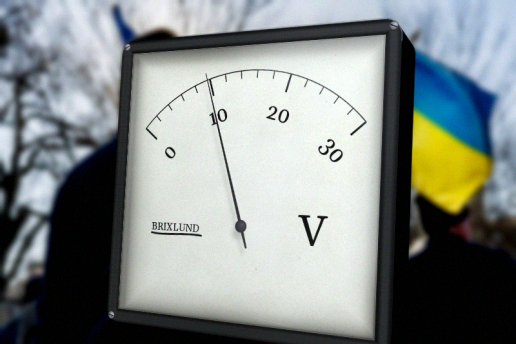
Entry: 10 V
